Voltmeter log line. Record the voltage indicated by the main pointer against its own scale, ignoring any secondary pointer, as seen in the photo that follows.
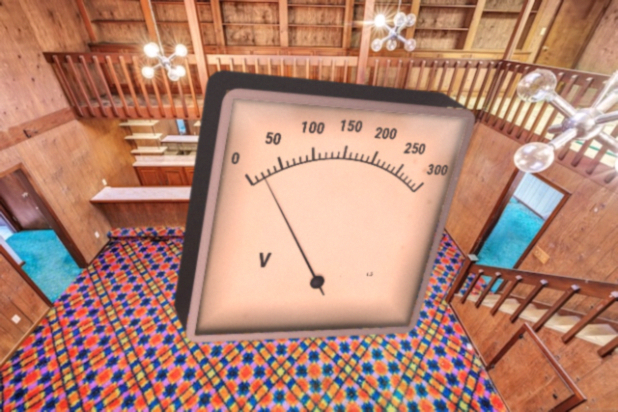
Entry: 20 V
